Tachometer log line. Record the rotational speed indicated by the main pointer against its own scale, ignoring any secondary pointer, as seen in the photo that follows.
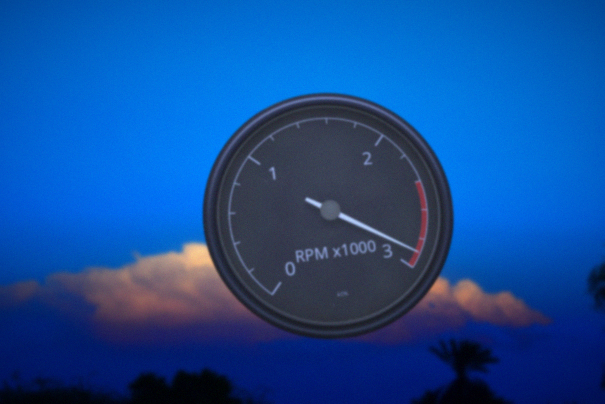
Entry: 2900 rpm
